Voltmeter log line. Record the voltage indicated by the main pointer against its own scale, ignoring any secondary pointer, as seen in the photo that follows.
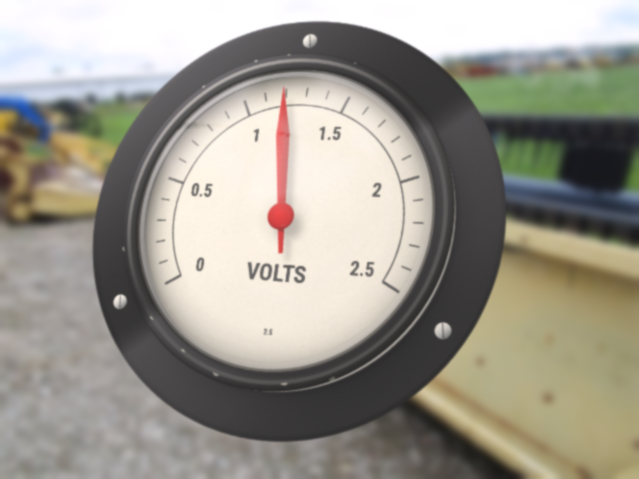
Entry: 1.2 V
